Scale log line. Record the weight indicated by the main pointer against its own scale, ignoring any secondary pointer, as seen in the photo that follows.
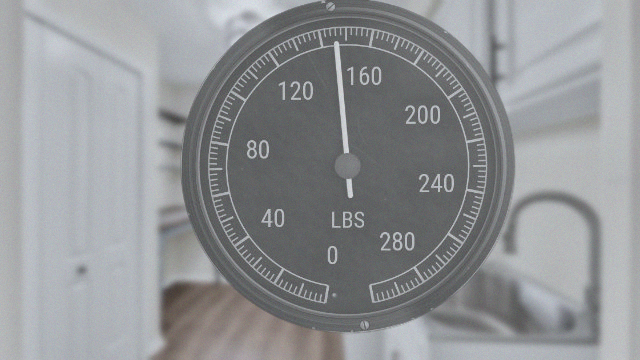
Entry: 146 lb
